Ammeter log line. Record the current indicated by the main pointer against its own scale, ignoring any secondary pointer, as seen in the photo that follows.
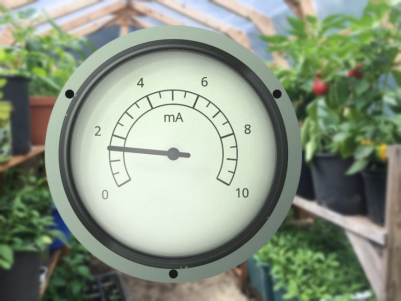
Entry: 1.5 mA
